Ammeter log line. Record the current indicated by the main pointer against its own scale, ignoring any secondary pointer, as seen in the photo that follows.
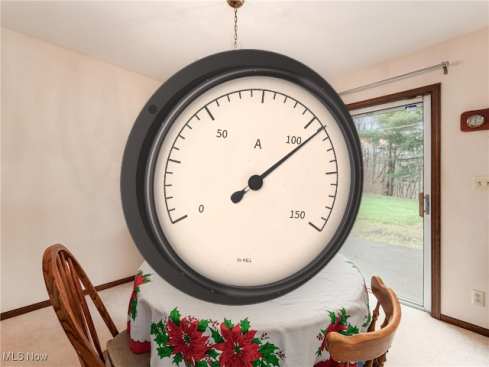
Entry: 105 A
